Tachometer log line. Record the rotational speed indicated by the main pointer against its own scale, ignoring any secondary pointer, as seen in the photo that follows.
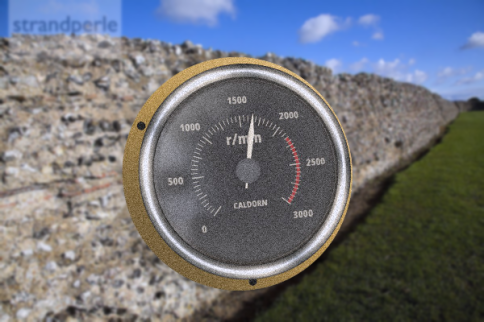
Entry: 1650 rpm
